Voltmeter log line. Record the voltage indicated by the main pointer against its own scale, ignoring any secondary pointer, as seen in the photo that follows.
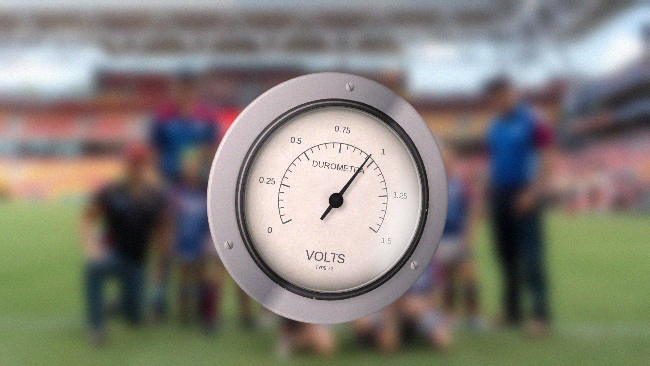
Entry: 0.95 V
